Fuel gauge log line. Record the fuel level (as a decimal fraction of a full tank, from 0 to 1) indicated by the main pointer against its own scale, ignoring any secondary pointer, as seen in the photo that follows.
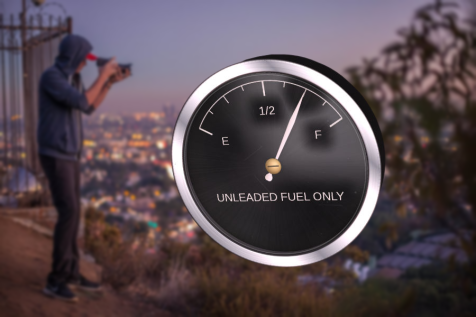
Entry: 0.75
